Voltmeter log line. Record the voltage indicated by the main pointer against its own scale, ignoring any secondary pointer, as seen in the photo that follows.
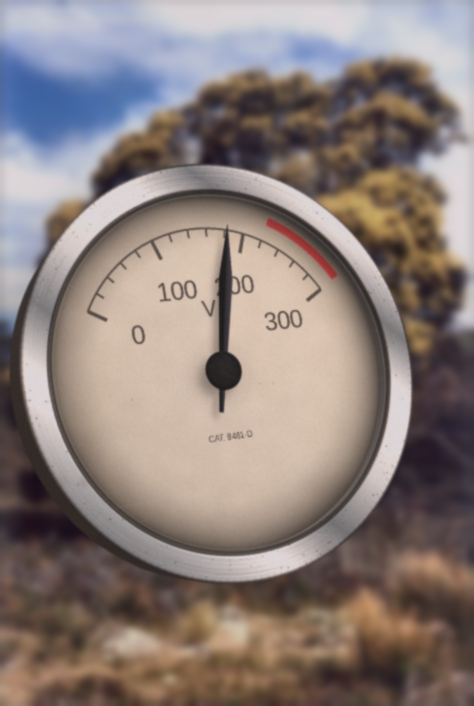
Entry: 180 V
